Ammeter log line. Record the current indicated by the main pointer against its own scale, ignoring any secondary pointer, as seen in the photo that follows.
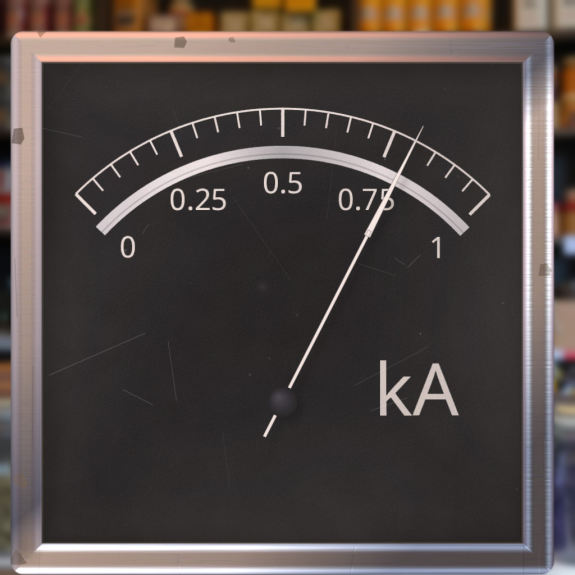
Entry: 0.8 kA
